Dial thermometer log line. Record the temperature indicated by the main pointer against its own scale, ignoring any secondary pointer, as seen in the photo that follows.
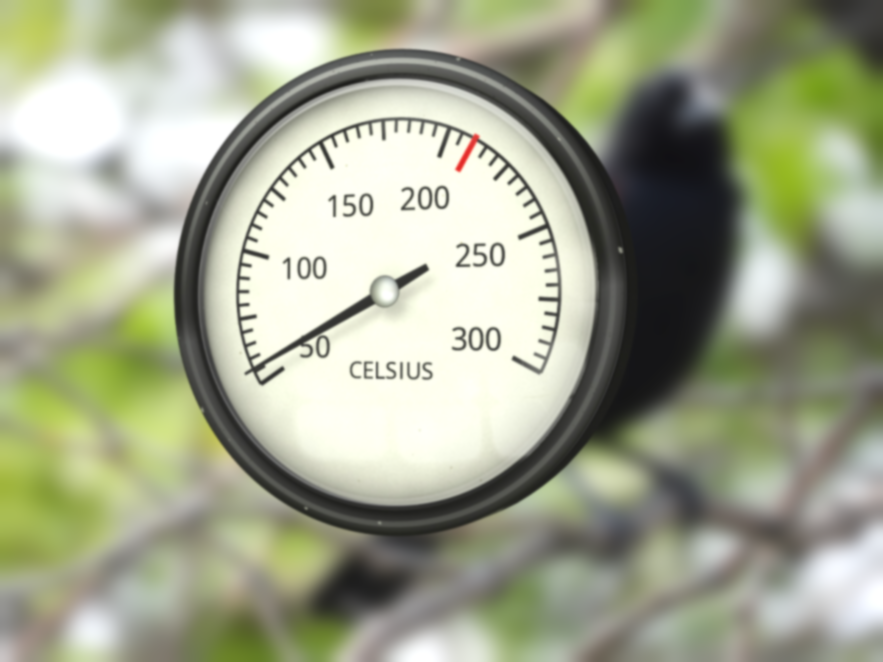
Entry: 55 °C
